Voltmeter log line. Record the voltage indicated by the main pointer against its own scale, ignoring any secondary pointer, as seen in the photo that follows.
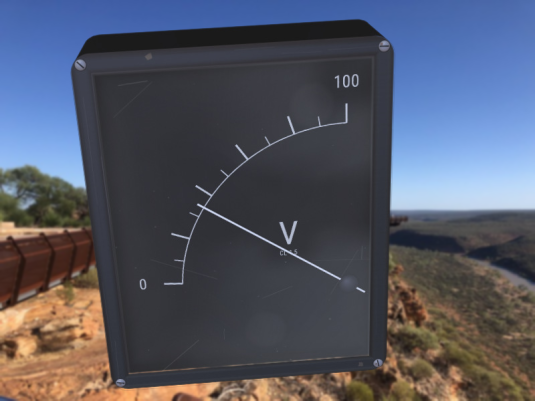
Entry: 35 V
